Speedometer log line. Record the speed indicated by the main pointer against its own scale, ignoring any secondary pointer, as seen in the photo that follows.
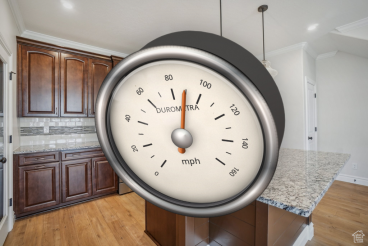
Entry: 90 mph
